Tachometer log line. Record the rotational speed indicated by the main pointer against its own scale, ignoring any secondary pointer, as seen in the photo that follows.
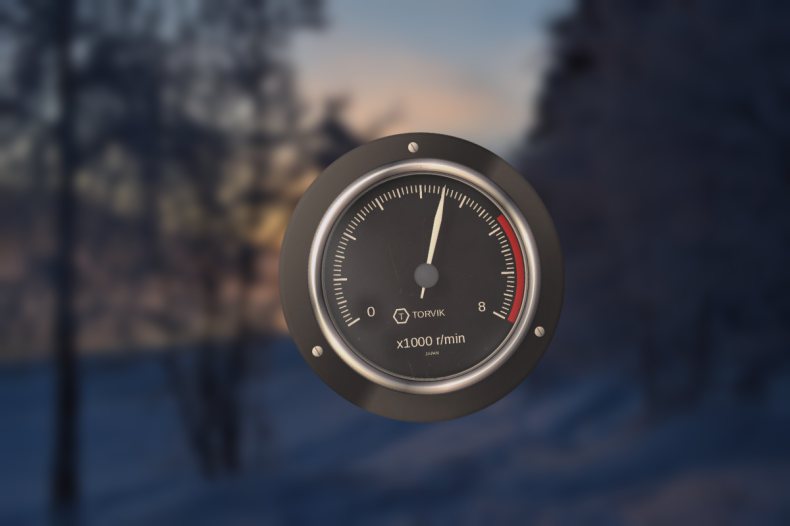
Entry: 4500 rpm
